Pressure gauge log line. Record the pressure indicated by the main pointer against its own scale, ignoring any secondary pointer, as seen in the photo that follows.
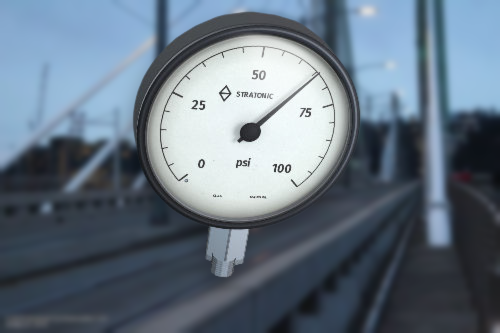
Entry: 65 psi
